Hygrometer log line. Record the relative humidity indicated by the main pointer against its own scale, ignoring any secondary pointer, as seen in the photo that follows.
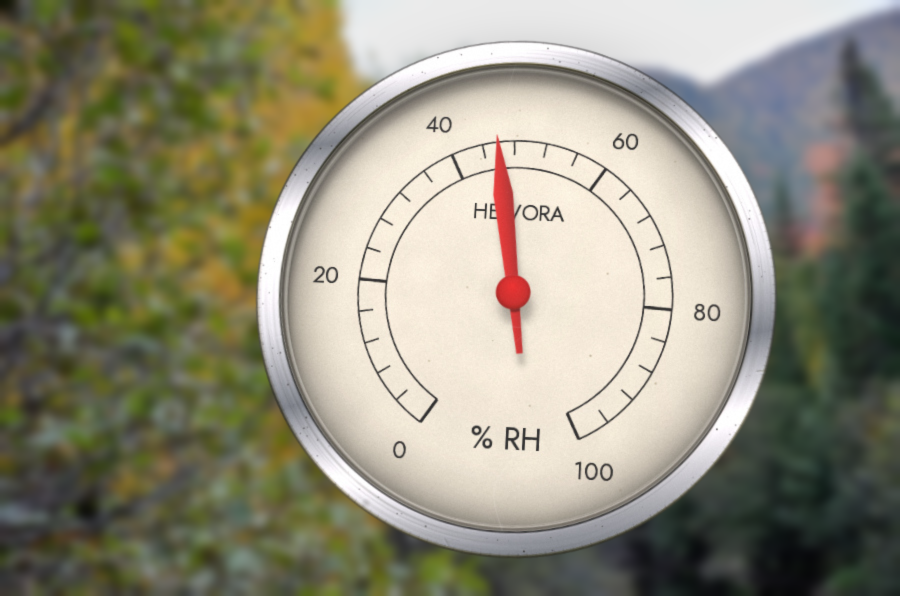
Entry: 46 %
